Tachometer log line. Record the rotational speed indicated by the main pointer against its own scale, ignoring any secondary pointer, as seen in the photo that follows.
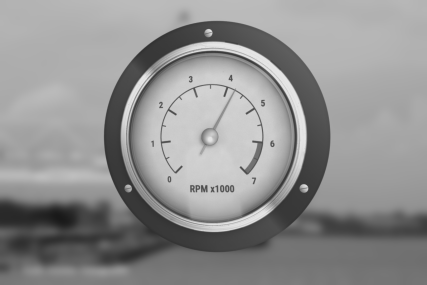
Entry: 4250 rpm
